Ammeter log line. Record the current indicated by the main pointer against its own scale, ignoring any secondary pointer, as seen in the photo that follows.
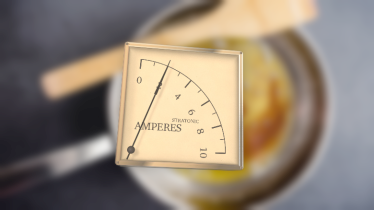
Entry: 2 A
